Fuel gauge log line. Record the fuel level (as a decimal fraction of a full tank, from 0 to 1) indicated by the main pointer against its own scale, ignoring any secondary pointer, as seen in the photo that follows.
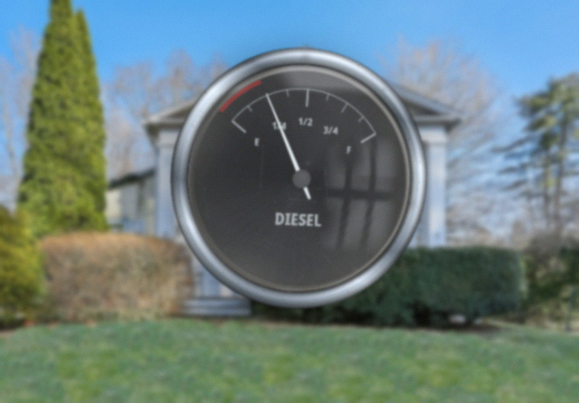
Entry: 0.25
